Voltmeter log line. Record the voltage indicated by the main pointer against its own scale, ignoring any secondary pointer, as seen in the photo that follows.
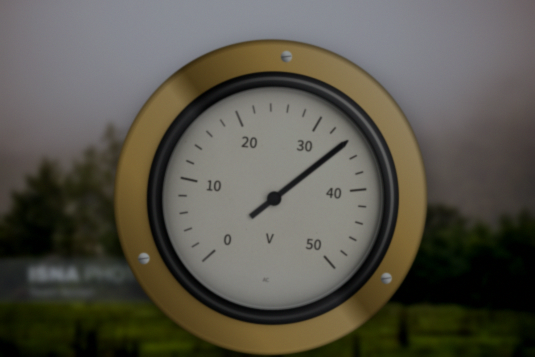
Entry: 34 V
